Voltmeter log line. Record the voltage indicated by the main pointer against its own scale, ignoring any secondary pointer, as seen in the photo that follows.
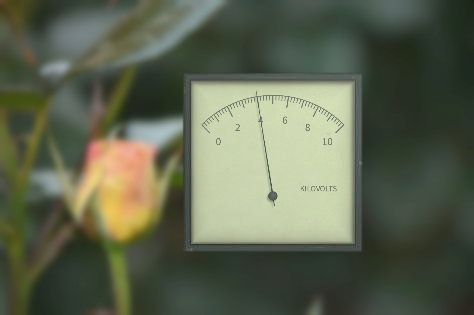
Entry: 4 kV
